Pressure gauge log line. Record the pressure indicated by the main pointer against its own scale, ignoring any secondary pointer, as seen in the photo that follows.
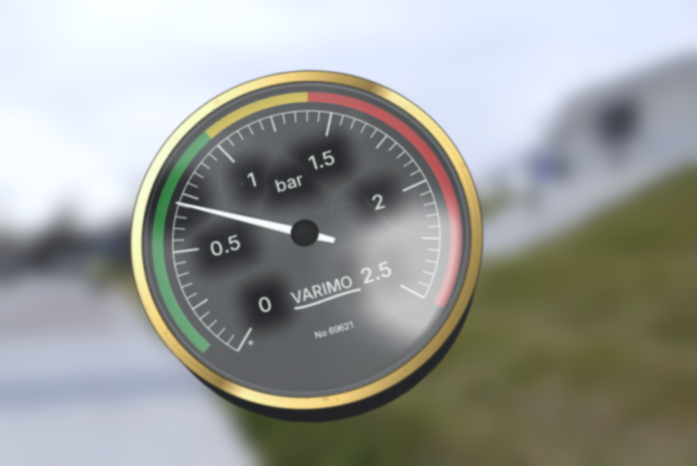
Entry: 0.7 bar
